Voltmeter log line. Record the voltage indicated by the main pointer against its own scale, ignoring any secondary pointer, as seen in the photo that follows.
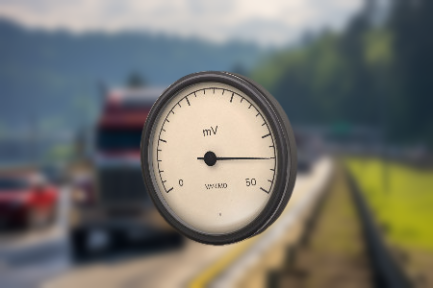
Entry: 44 mV
